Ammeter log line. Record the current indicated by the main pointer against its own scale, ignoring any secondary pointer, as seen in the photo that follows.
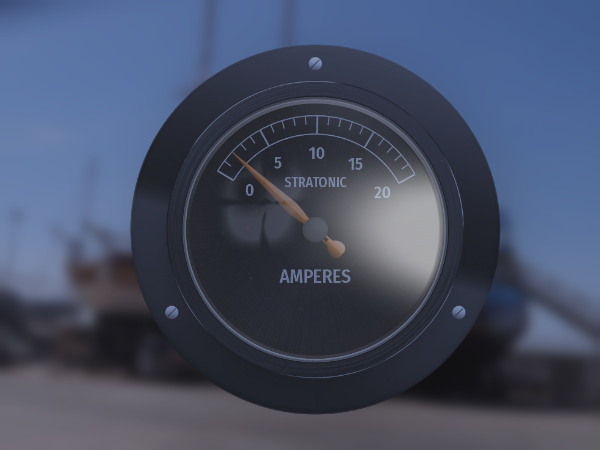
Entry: 2 A
